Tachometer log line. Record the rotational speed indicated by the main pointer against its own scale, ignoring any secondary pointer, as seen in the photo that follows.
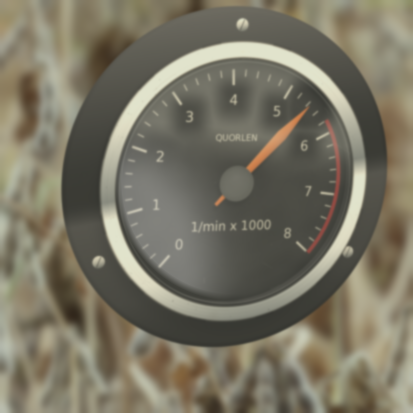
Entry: 5400 rpm
